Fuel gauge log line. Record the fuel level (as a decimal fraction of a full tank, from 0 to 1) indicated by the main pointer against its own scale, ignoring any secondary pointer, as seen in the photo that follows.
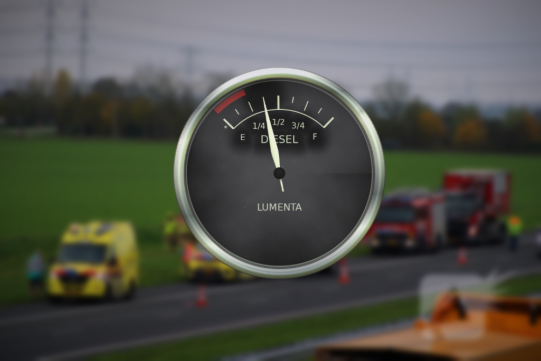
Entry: 0.375
